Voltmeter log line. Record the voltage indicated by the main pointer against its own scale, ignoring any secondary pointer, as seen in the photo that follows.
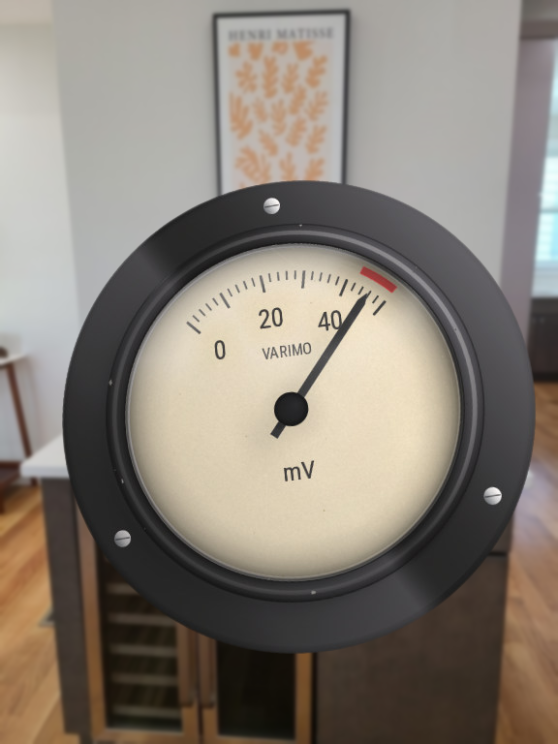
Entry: 46 mV
